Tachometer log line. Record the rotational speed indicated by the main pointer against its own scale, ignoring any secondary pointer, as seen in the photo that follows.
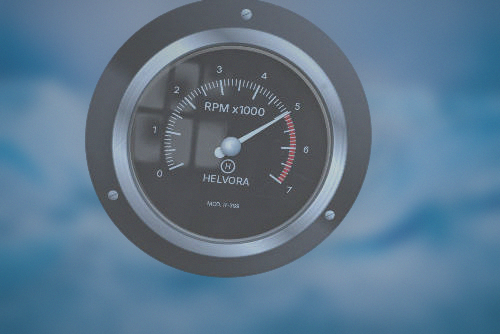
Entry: 5000 rpm
